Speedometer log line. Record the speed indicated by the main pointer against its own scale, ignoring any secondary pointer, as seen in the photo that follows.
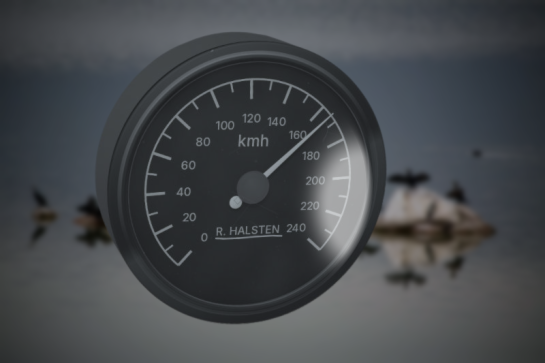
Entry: 165 km/h
